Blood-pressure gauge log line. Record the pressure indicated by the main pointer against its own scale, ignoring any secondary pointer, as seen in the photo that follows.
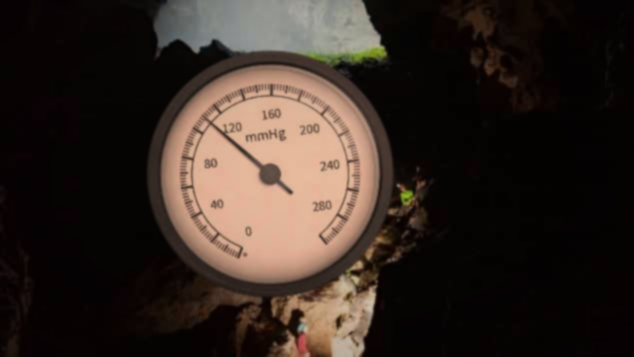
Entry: 110 mmHg
